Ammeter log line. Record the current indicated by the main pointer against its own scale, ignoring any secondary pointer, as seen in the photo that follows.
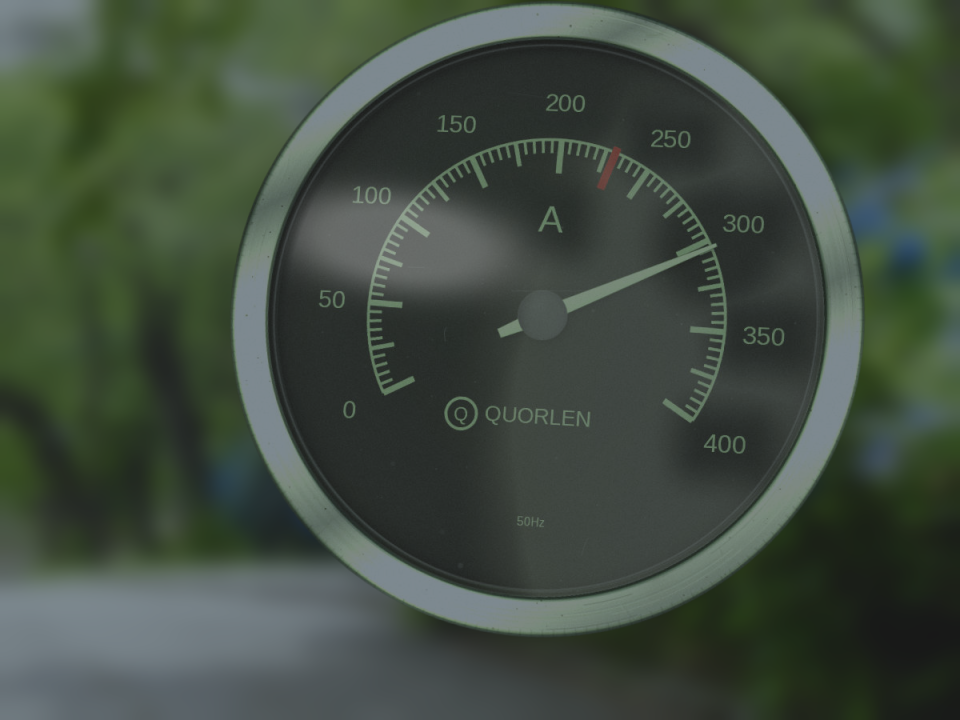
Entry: 305 A
